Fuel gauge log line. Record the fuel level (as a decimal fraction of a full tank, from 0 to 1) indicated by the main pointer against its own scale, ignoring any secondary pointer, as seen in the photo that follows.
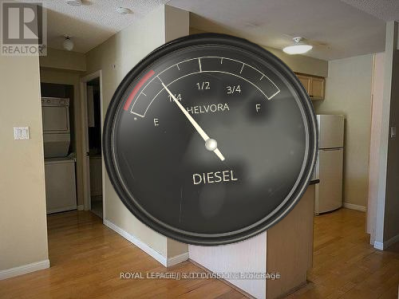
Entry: 0.25
